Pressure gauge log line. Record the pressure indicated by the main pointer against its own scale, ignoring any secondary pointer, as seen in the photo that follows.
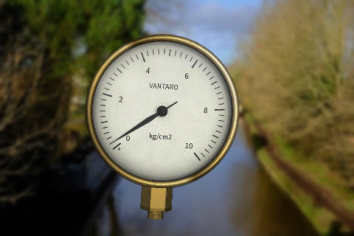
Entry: 0.2 kg/cm²
